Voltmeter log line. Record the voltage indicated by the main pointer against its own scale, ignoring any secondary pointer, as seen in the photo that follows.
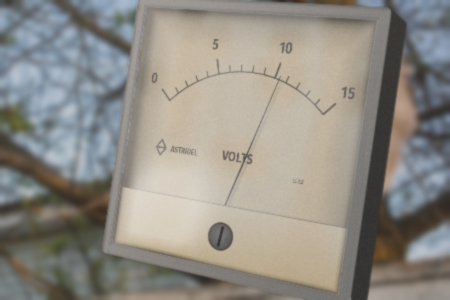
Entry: 10.5 V
